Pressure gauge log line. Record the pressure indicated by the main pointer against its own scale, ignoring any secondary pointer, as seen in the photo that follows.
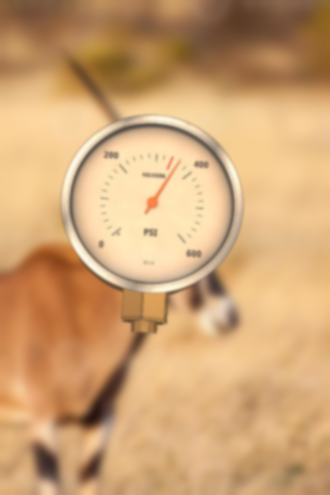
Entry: 360 psi
